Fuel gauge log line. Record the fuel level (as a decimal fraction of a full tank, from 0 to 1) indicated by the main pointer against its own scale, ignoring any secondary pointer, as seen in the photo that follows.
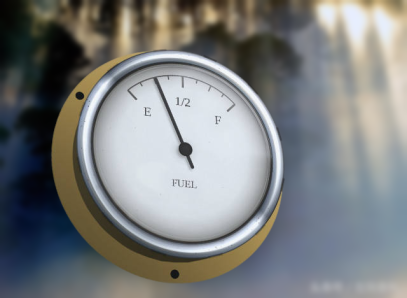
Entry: 0.25
